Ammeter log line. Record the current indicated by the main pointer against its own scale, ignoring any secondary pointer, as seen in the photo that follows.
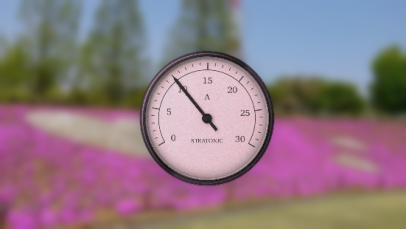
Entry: 10 A
